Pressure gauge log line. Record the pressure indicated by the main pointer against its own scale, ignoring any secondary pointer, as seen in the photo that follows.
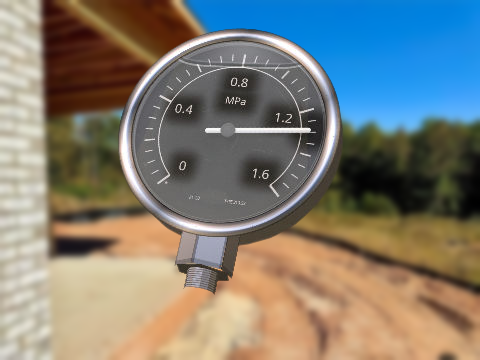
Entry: 1.3 MPa
